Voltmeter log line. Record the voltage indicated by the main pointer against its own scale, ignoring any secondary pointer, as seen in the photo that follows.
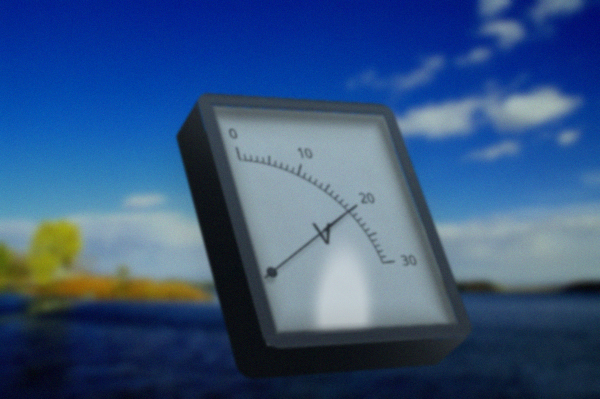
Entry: 20 V
